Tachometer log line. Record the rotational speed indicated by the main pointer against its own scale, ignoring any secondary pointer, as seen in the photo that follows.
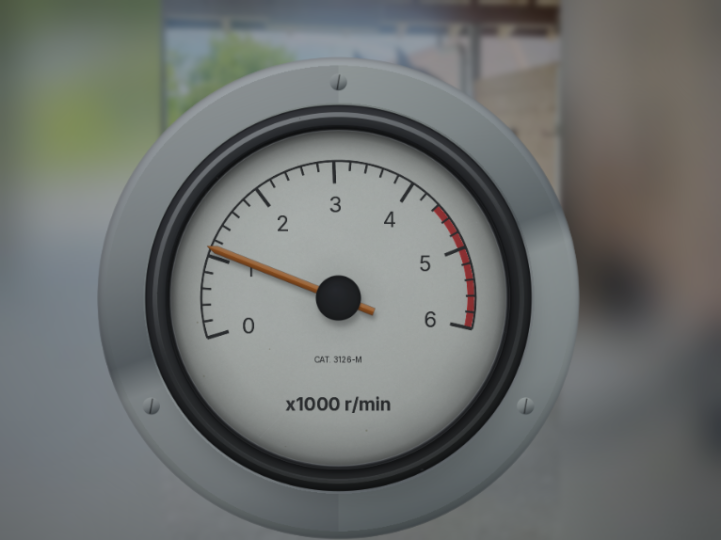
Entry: 1100 rpm
